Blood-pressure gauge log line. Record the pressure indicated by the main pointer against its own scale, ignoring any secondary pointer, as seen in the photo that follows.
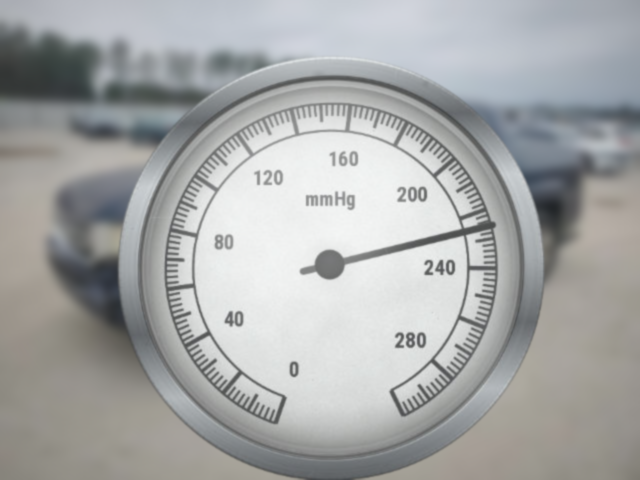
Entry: 226 mmHg
